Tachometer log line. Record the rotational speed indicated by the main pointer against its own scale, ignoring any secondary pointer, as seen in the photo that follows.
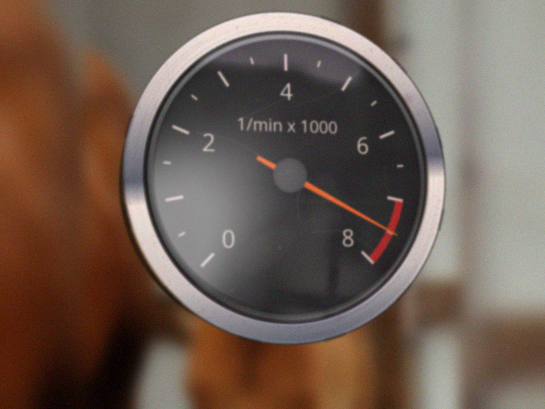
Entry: 7500 rpm
